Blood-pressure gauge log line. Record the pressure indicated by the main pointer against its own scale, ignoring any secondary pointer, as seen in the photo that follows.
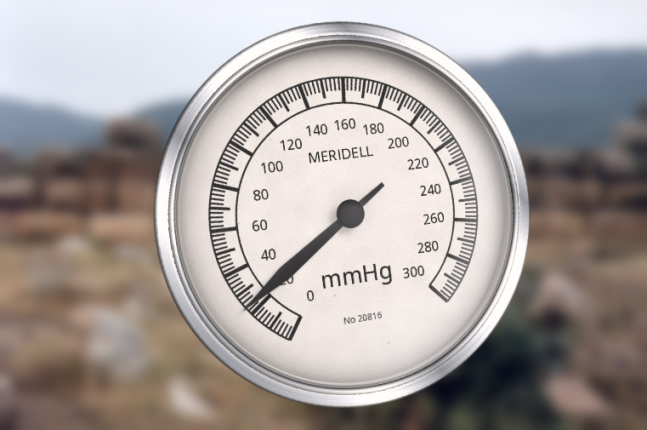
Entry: 24 mmHg
